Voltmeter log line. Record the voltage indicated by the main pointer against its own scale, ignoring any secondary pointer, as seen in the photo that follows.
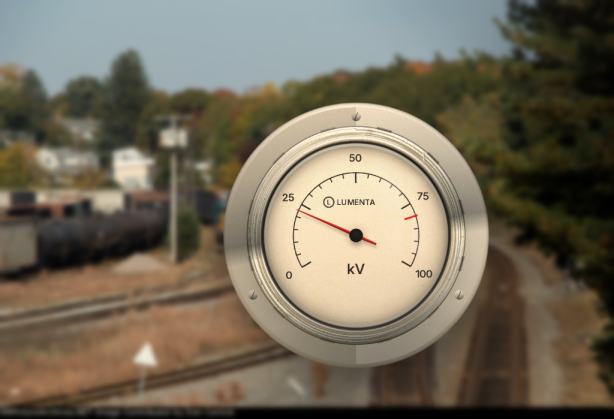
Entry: 22.5 kV
